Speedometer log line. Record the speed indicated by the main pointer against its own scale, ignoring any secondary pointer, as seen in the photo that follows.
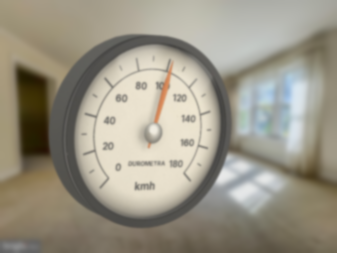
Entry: 100 km/h
